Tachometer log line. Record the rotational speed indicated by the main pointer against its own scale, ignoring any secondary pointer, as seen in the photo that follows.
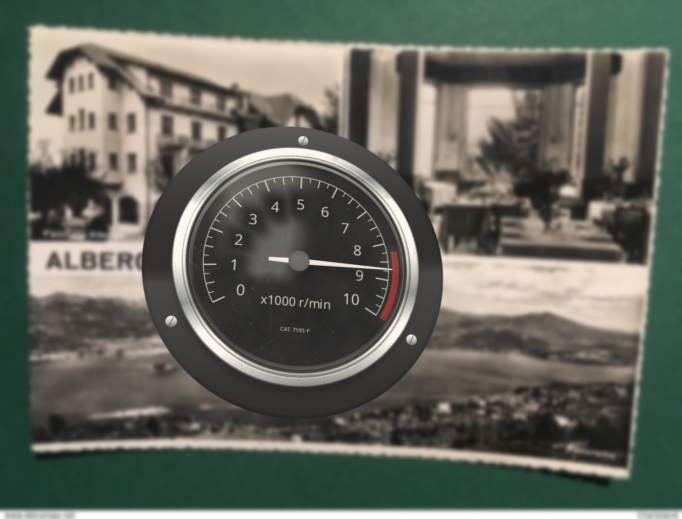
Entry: 8750 rpm
